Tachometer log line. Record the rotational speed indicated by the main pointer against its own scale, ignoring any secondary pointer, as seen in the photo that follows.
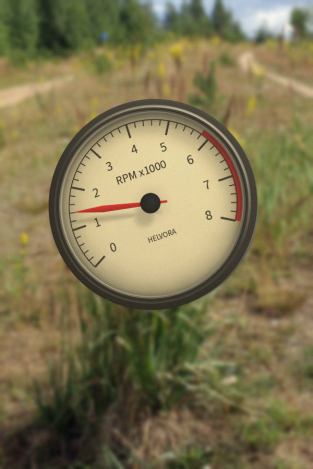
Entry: 1400 rpm
